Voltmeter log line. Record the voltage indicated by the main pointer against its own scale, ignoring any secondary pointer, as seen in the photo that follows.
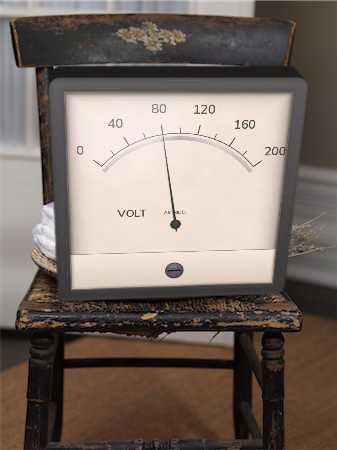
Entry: 80 V
